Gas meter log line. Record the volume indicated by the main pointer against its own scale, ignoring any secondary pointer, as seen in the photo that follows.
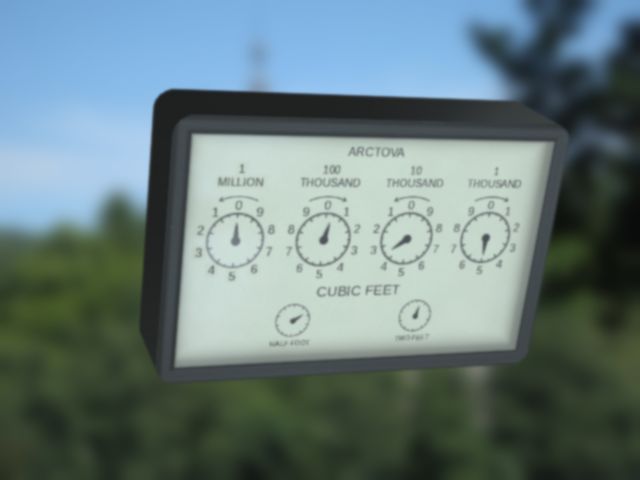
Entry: 3500 ft³
